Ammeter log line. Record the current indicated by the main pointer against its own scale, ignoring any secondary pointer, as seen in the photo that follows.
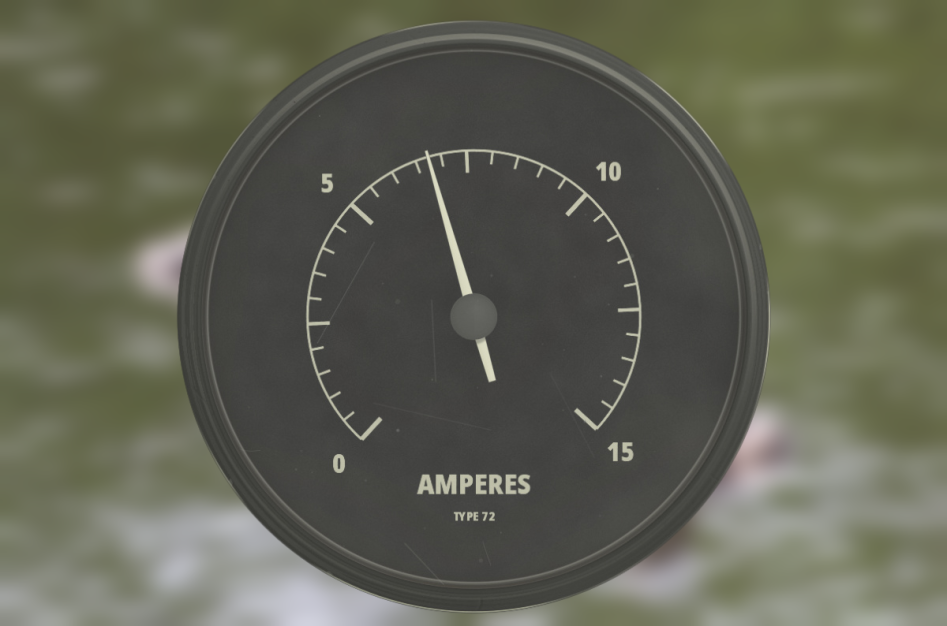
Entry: 6.75 A
